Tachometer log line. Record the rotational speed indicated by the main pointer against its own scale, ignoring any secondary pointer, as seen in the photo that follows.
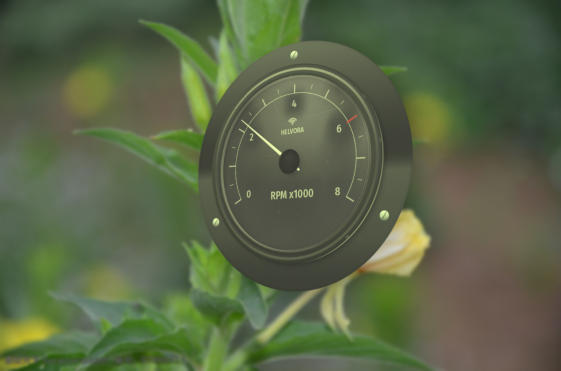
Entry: 2250 rpm
